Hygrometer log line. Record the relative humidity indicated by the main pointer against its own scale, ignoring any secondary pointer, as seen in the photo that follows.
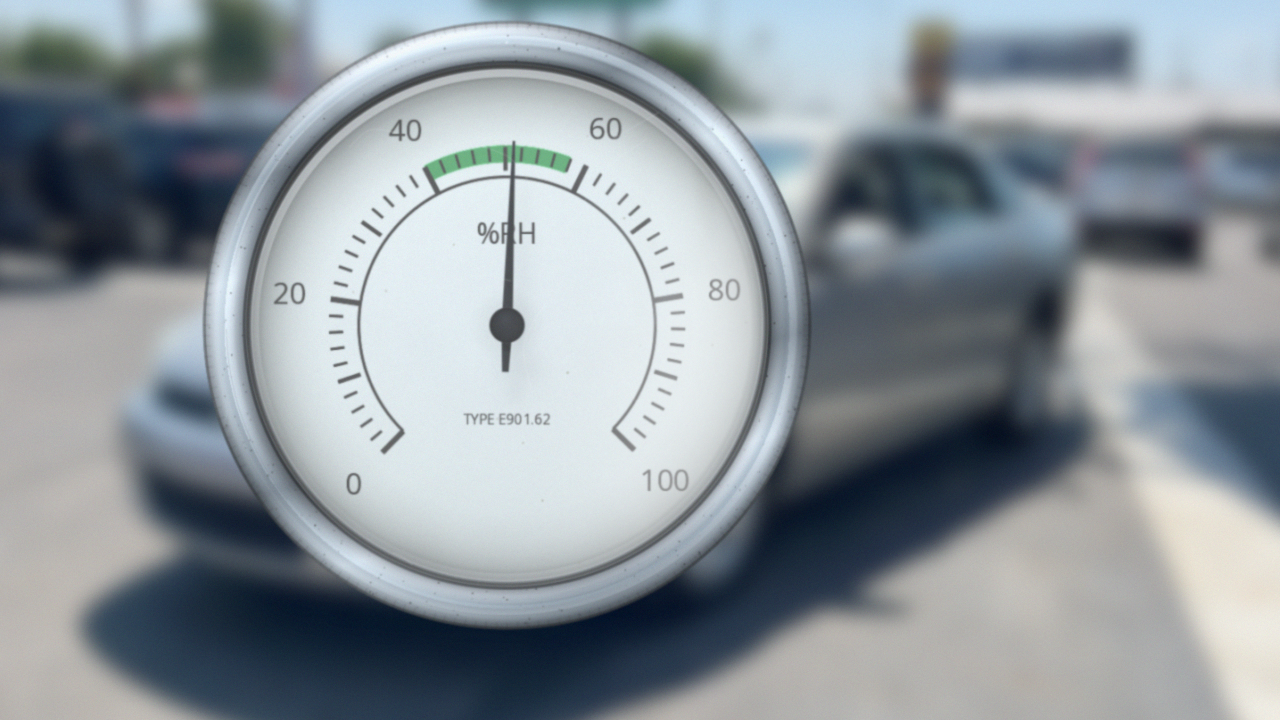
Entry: 51 %
